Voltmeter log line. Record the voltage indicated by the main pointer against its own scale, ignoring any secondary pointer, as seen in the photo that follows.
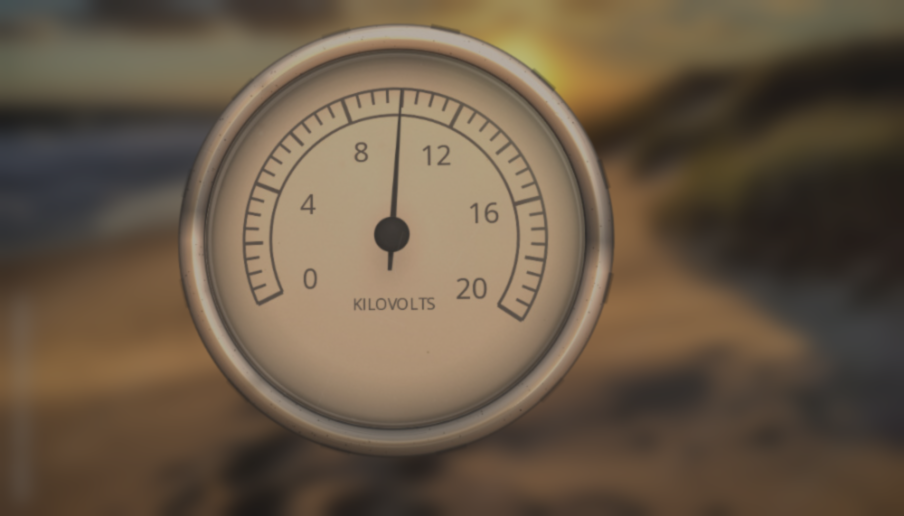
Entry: 10 kV
